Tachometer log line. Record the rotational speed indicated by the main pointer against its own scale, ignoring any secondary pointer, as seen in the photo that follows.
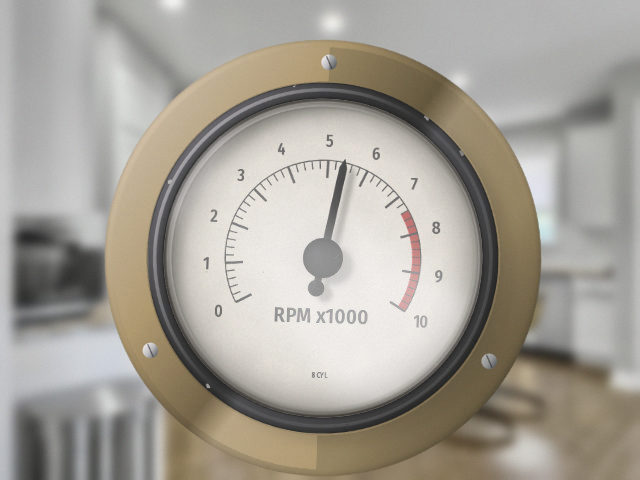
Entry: 5400 rpm
